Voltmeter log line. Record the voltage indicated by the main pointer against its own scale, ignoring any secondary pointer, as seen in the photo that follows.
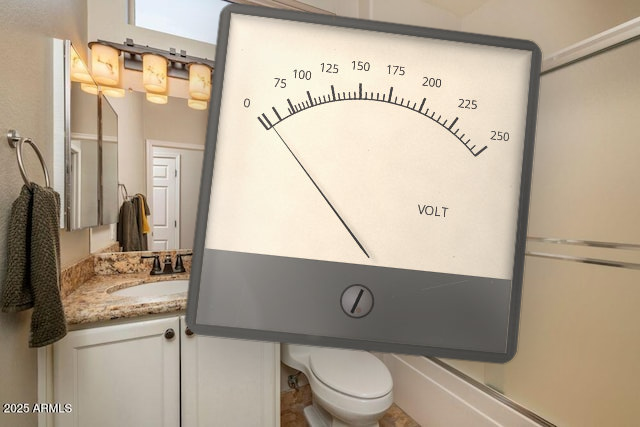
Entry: 25 V
